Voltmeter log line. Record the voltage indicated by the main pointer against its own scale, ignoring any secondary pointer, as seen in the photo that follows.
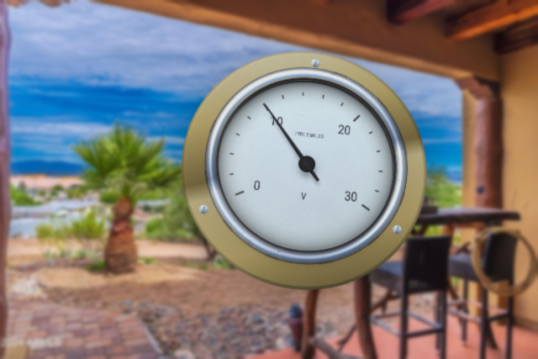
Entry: 10 V
